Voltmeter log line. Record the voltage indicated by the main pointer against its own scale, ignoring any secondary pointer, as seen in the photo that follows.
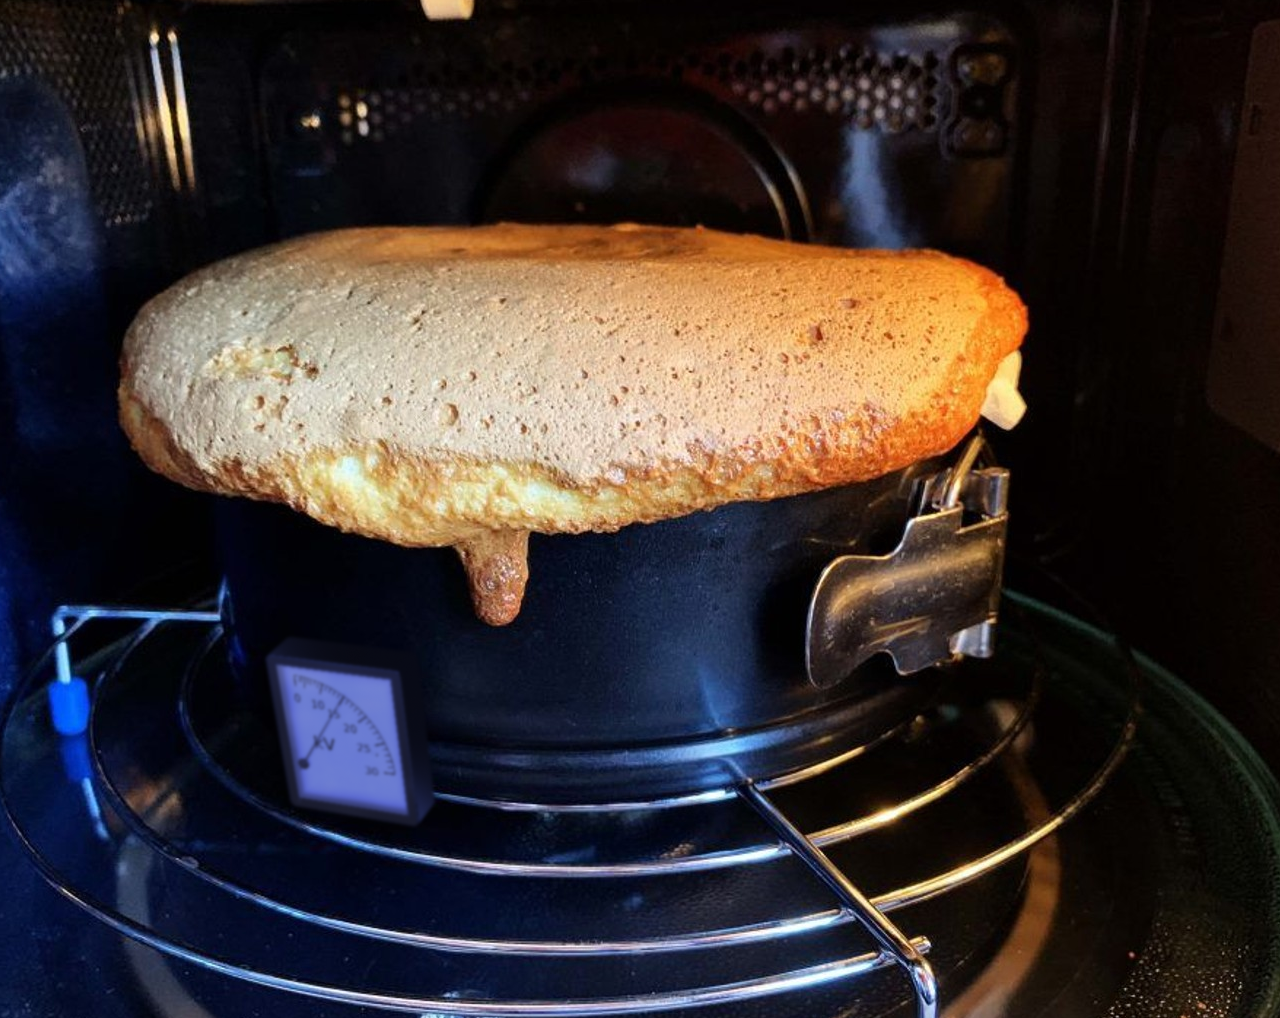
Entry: 15 kV
